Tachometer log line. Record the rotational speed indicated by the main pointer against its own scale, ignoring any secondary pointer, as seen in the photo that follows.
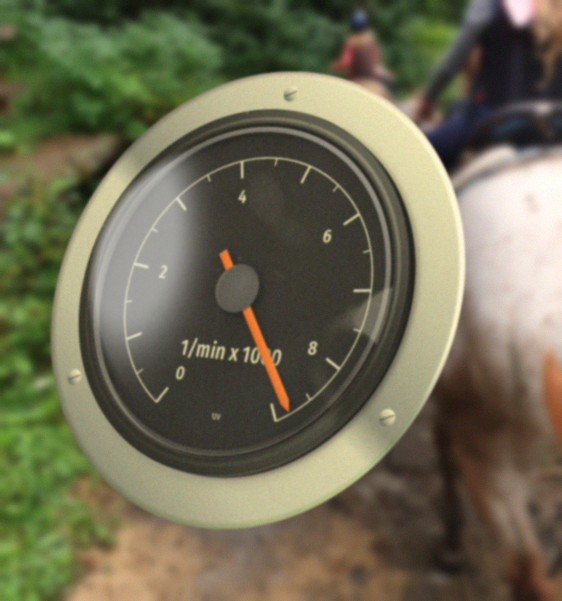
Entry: 8750 rpm
